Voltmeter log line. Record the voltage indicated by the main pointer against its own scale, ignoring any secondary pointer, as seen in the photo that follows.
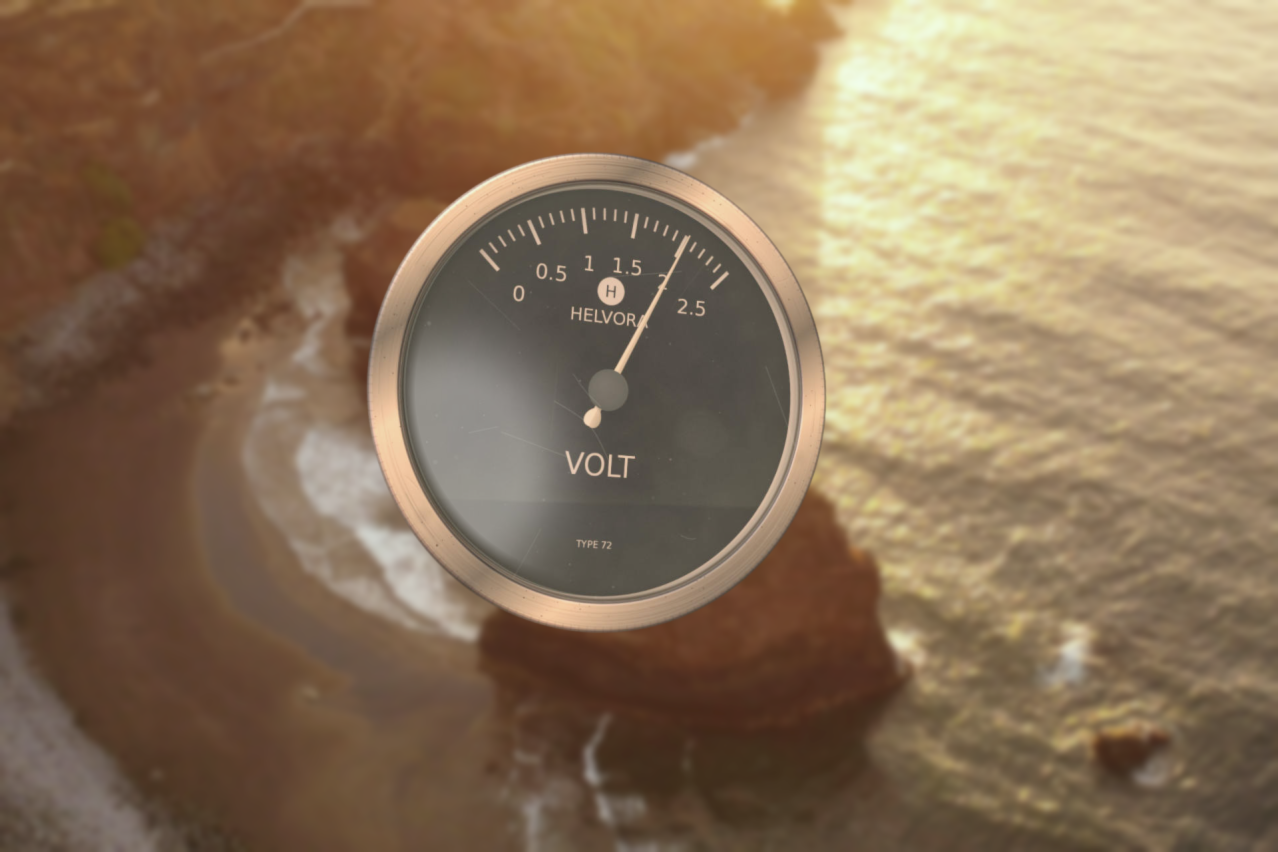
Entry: 2 V
